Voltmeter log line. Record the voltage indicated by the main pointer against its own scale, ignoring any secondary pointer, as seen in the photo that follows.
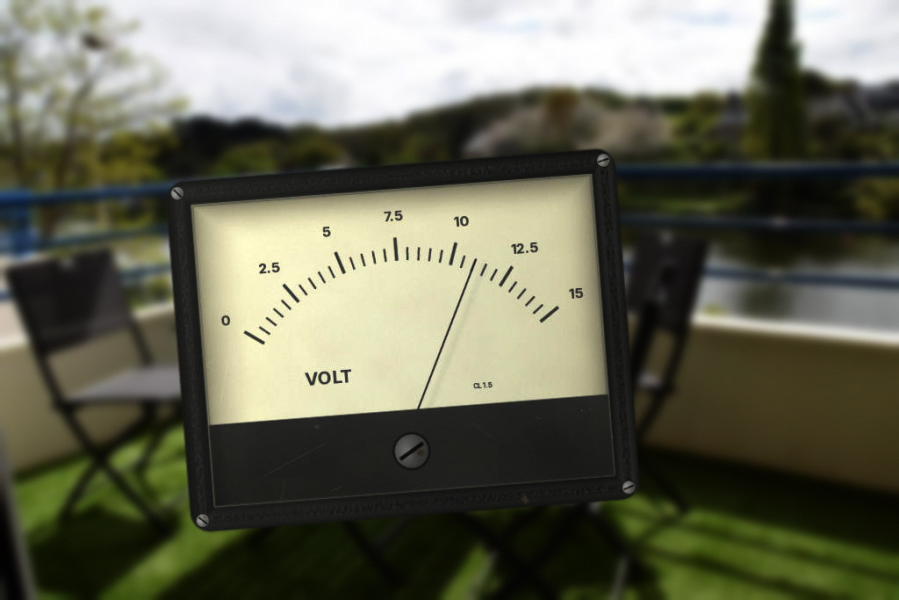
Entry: 11 V
